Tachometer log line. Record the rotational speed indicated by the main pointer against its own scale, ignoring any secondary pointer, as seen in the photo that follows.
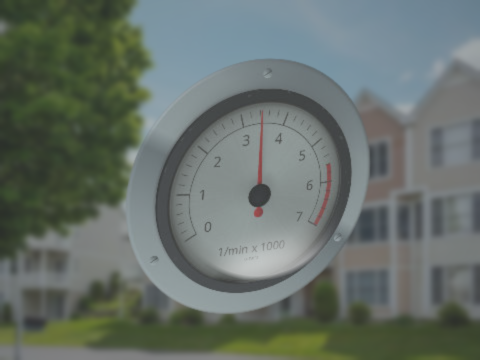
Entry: 3400 rpm
